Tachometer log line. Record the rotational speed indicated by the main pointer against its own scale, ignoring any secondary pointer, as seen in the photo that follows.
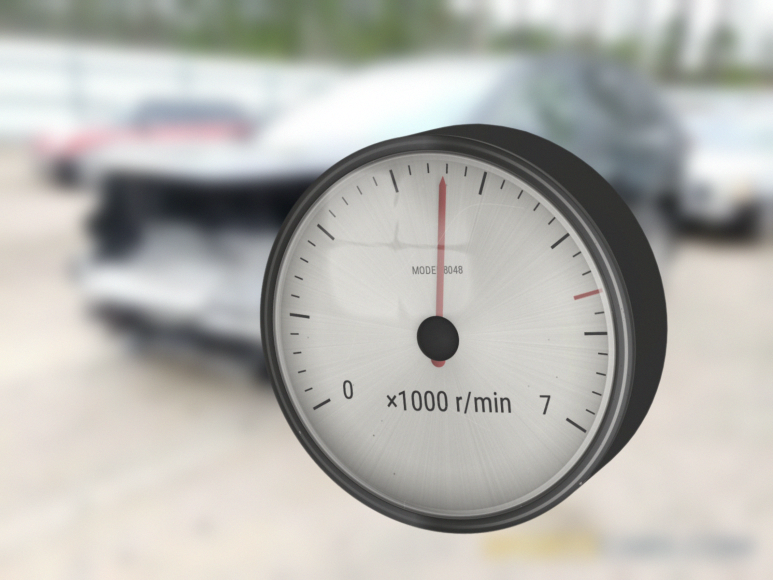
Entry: 3600 rpm
